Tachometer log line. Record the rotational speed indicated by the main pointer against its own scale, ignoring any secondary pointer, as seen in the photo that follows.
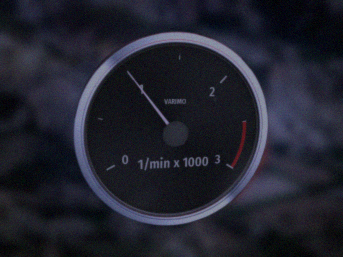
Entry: 1000 rpm
